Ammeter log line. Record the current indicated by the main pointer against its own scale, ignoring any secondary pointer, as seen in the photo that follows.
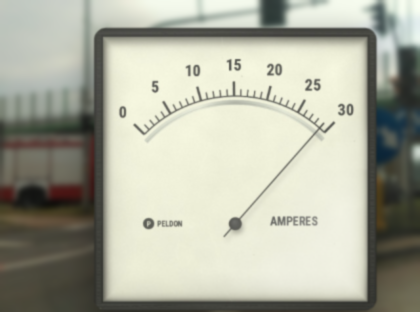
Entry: 29 A
